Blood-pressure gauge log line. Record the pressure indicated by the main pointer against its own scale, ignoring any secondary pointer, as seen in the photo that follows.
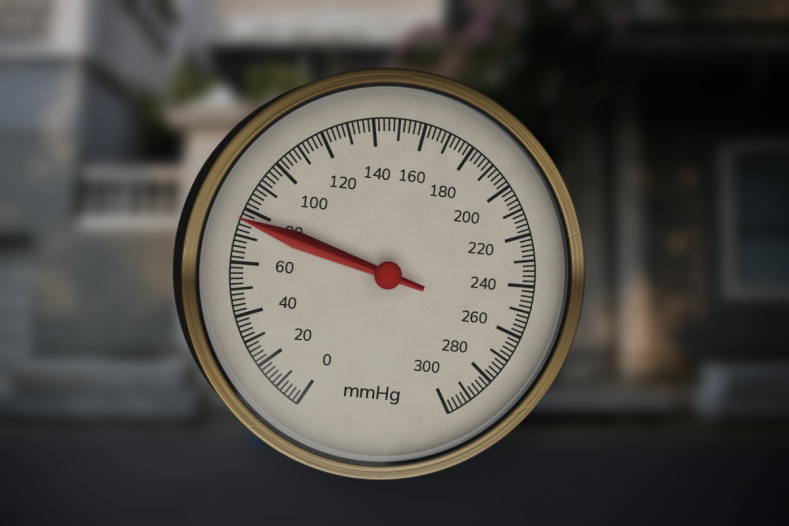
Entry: 76 mmHg
